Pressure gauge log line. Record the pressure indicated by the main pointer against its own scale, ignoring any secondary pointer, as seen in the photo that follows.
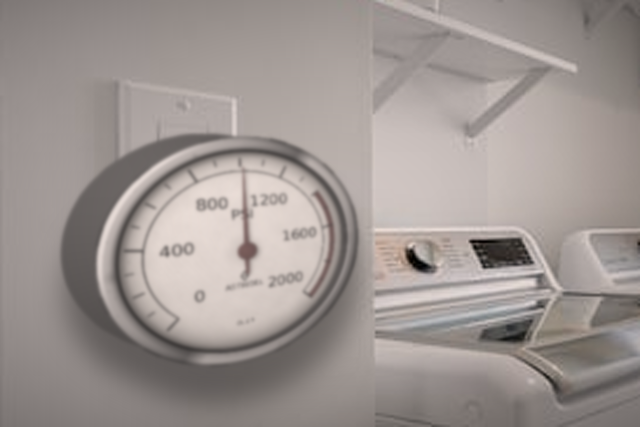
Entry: 1000 psi
